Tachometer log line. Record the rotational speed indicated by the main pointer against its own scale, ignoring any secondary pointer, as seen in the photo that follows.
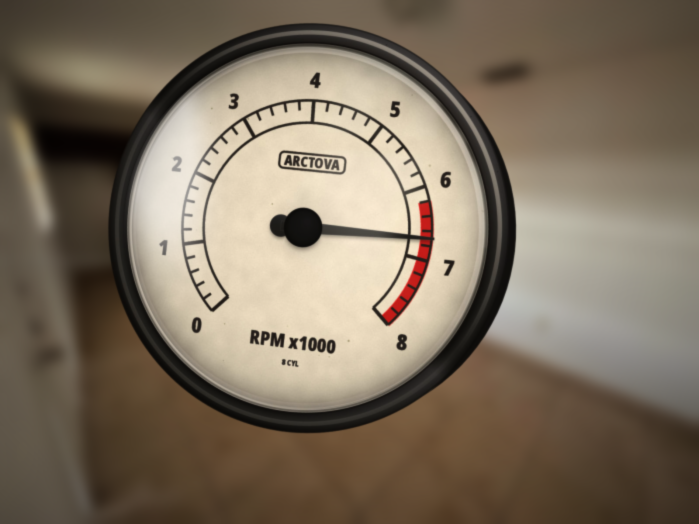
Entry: 6700 rpm
